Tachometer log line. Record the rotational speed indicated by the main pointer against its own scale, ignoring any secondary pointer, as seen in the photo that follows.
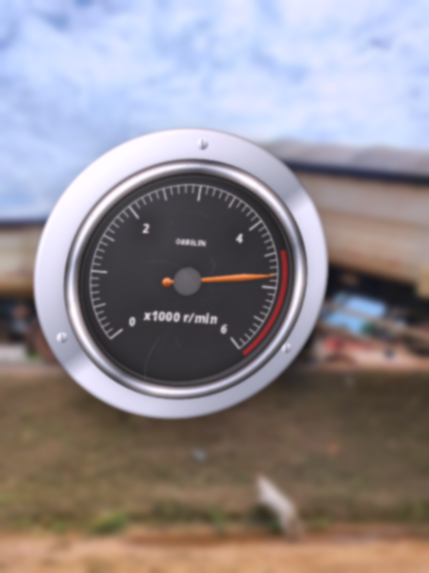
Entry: 4800 rpm
